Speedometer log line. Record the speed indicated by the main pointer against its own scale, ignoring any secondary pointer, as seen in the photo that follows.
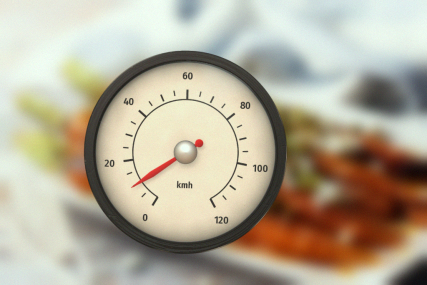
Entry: 10 km/h
